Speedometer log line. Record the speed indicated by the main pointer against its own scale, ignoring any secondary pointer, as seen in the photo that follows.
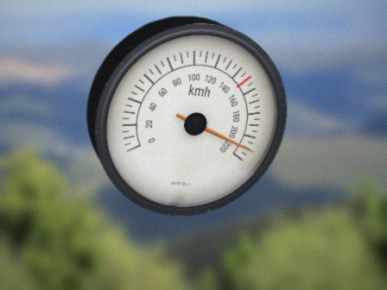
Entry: 210 km/h
